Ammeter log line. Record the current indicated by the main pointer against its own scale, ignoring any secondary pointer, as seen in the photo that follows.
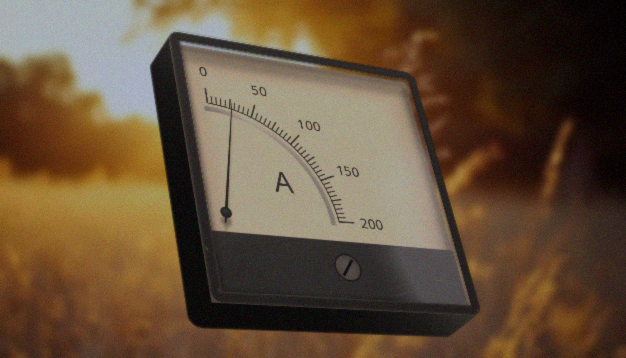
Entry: 25 A
